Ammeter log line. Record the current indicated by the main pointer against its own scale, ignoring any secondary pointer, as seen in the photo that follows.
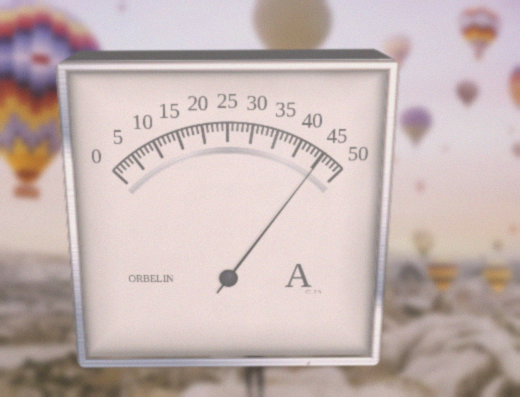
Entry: 45 A
